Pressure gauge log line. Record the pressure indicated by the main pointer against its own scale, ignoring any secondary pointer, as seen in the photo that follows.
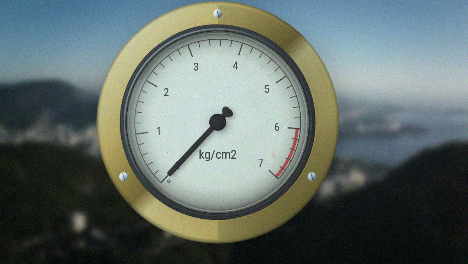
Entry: 0 kg/cm²
